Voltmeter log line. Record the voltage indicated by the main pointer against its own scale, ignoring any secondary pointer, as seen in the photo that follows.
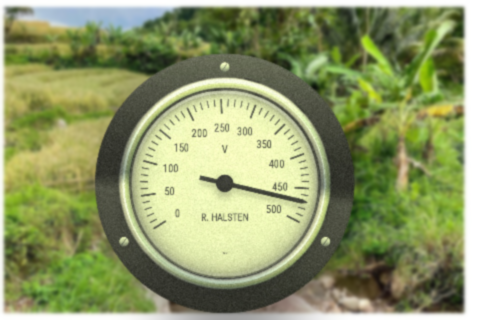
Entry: 470 V
